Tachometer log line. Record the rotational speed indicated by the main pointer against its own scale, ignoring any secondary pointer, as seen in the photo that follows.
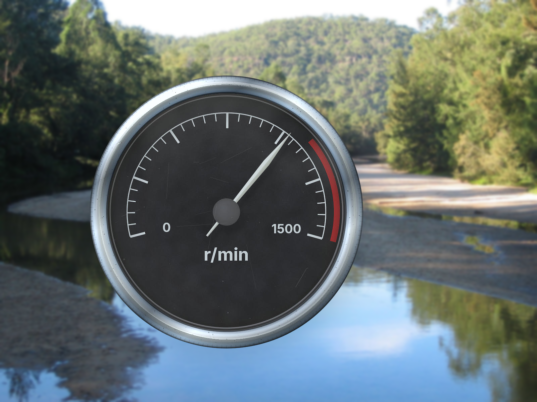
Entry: 1025 rpm
